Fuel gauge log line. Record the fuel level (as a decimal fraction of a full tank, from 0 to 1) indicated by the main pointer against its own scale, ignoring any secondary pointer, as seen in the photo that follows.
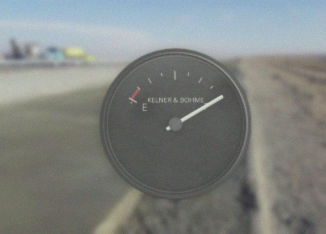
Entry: 1
